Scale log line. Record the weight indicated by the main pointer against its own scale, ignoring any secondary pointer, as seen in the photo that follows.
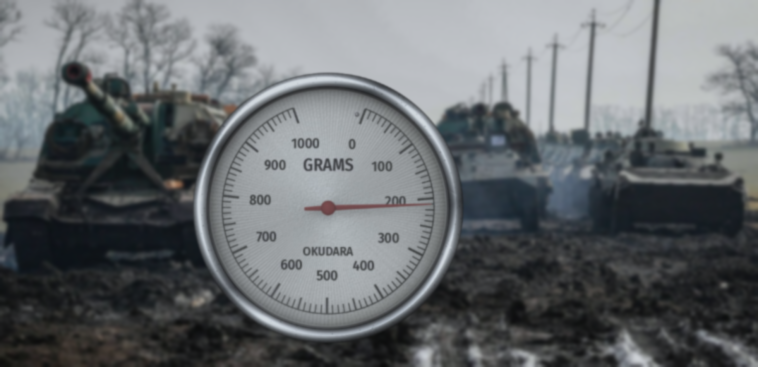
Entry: 210 g
